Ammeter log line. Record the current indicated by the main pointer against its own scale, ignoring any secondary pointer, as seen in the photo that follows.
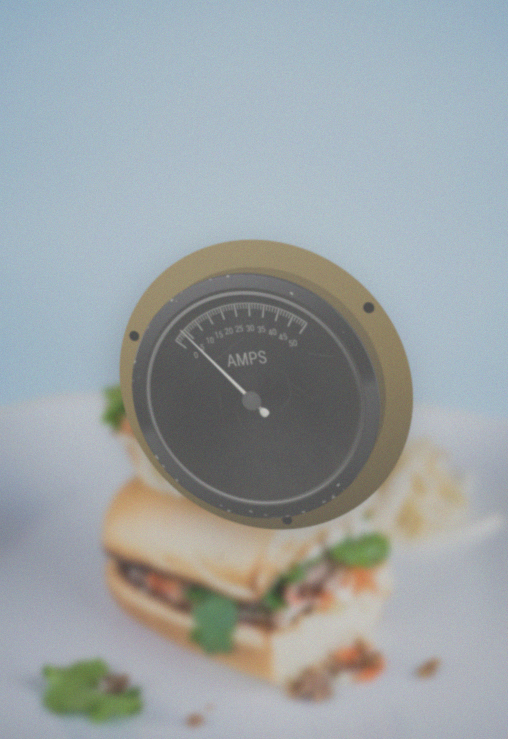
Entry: 5 A
